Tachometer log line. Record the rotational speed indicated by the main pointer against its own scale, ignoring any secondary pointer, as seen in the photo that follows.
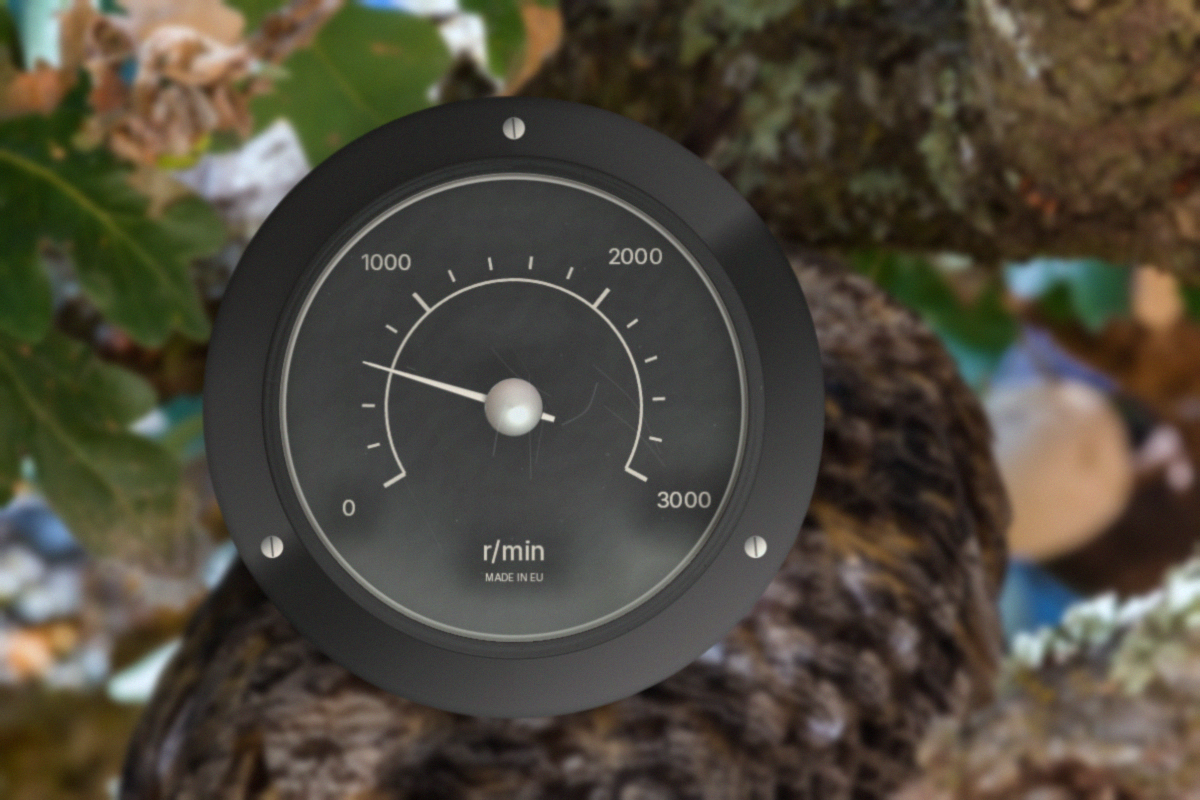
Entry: 600 rpm
